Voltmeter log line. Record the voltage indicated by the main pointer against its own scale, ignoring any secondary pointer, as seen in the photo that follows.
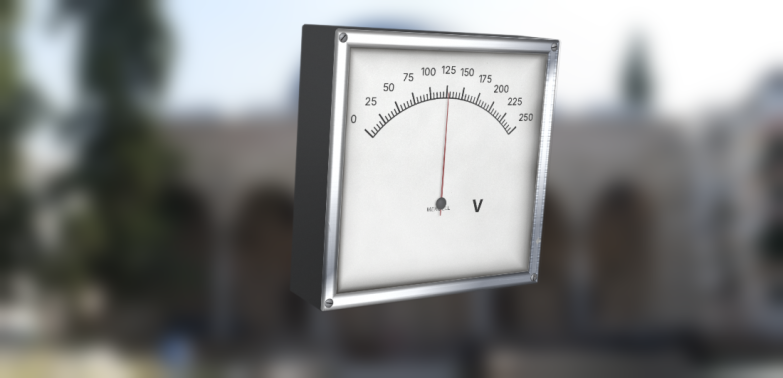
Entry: 125 V
